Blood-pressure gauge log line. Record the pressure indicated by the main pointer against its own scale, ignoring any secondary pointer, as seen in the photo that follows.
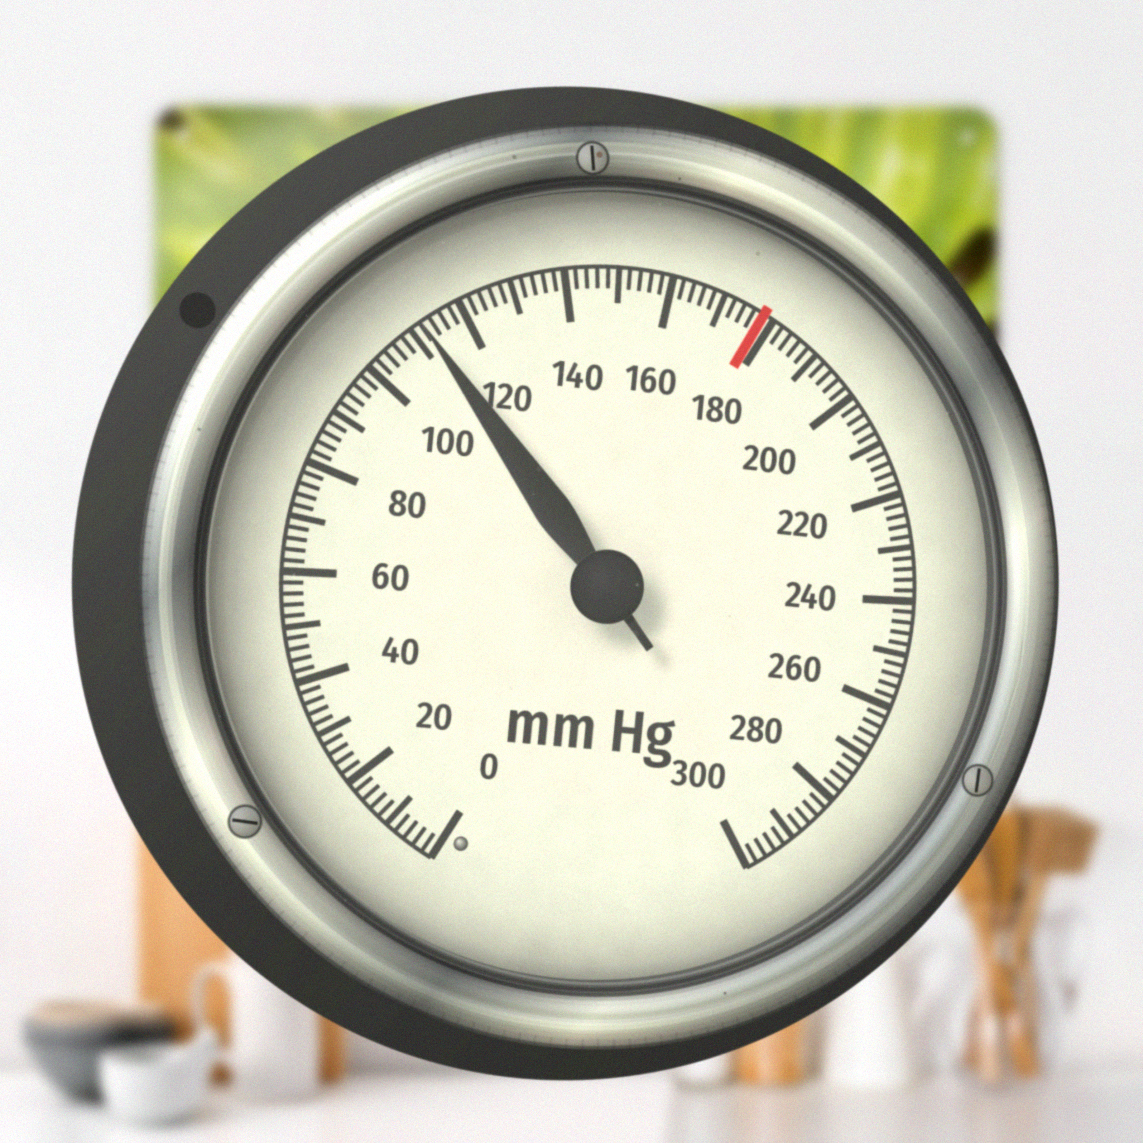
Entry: 112 mmHg
